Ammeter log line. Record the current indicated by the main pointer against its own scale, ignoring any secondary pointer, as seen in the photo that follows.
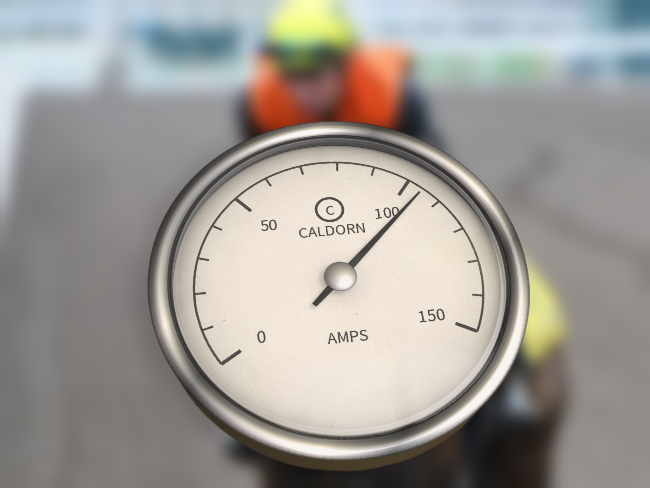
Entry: 105 A
